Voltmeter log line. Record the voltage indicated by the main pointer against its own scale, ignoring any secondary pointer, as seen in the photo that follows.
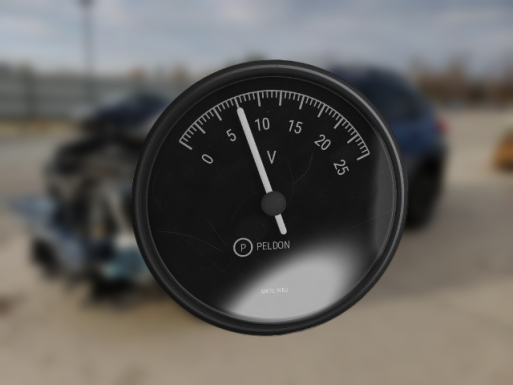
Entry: 7.5 V
